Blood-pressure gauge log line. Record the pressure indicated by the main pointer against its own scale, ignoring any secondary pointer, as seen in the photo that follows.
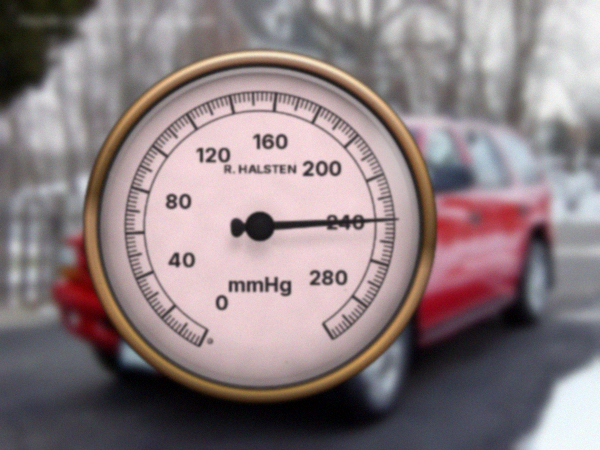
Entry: 240 mmHg
